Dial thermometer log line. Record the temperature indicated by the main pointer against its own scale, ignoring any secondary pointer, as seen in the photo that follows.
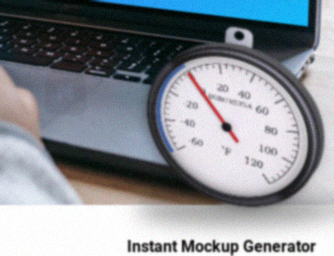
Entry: 0 °F
